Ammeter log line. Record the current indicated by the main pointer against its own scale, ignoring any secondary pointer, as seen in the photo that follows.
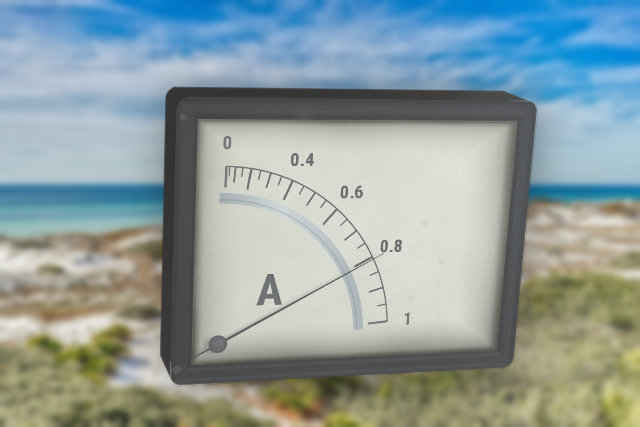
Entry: 0.8 A
